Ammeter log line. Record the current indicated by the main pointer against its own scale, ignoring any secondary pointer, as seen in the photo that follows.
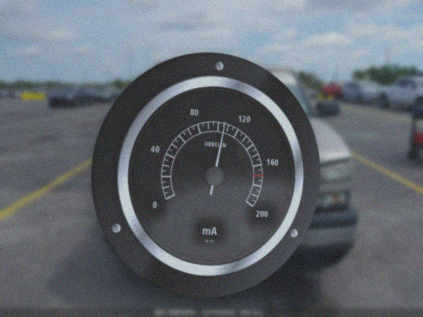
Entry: 105 mA
